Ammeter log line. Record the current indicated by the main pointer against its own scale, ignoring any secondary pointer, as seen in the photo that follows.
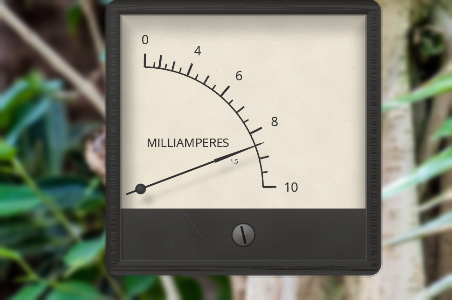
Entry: 8.5 mA
